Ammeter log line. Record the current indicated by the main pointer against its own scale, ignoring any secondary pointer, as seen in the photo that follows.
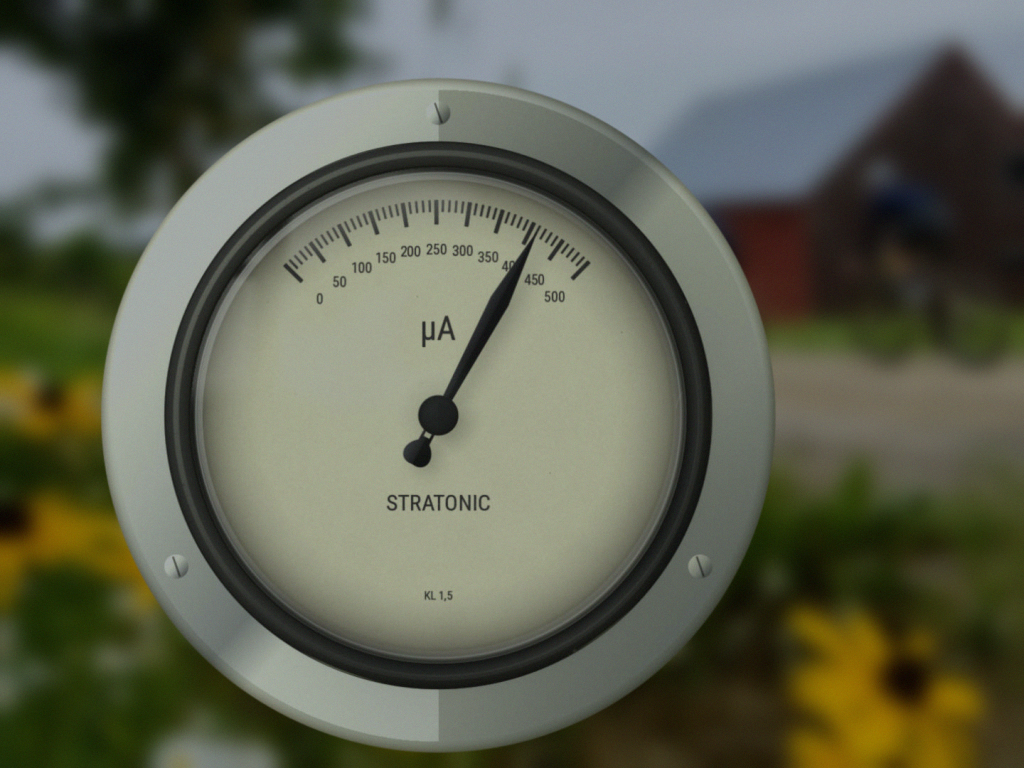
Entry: 410 µA
